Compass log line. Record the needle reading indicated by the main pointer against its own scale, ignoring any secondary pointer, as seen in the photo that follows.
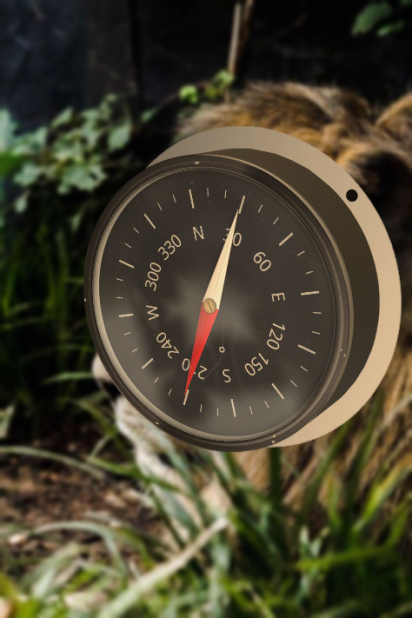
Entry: 210 °
